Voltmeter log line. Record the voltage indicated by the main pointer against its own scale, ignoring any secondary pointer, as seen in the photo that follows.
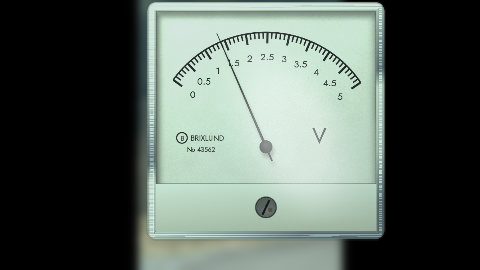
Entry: 1.4 V
